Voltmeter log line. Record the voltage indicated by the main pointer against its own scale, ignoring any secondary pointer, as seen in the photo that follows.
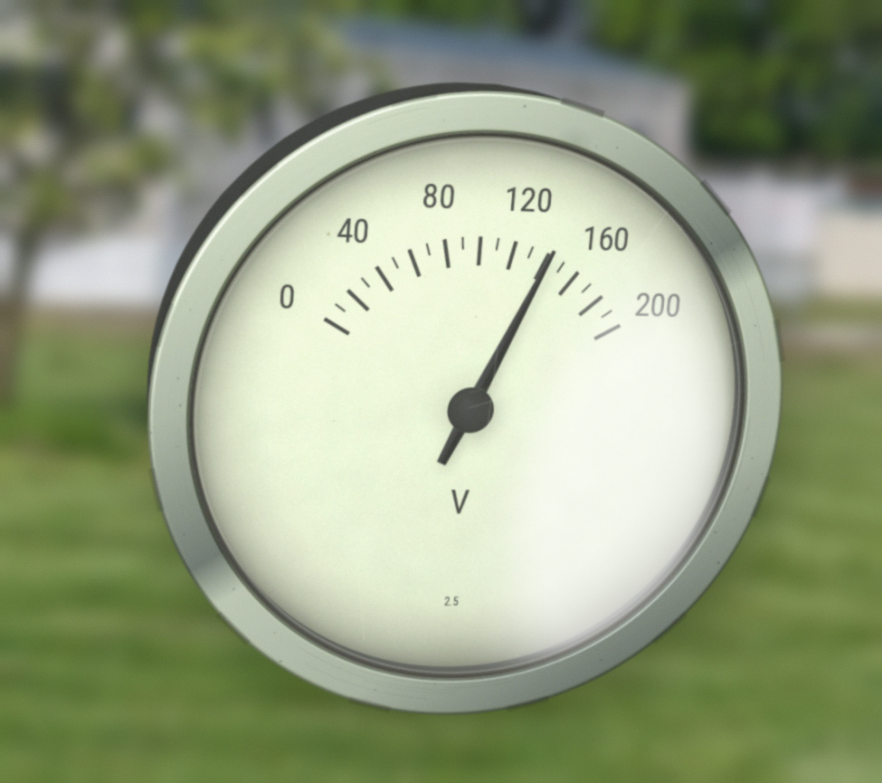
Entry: 140 V
